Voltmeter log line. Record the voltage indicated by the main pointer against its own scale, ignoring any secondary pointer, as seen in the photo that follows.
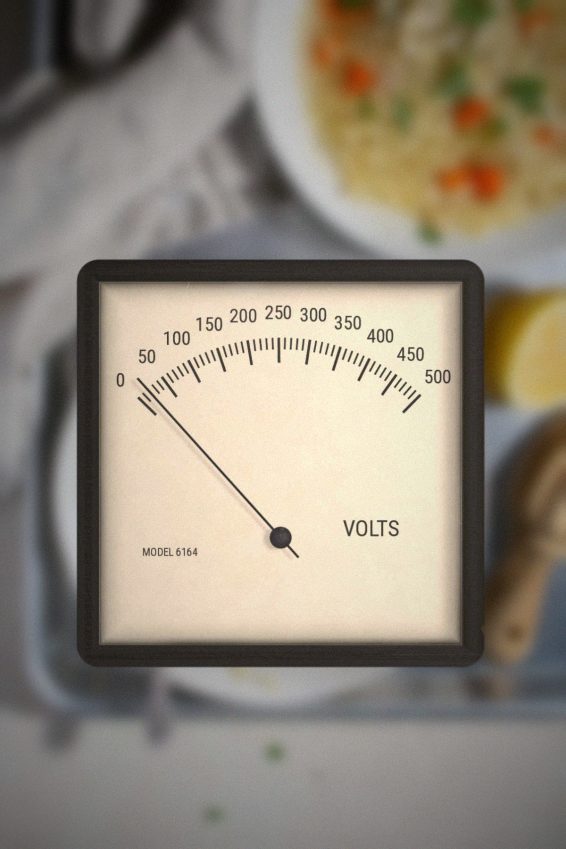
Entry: 20 V
